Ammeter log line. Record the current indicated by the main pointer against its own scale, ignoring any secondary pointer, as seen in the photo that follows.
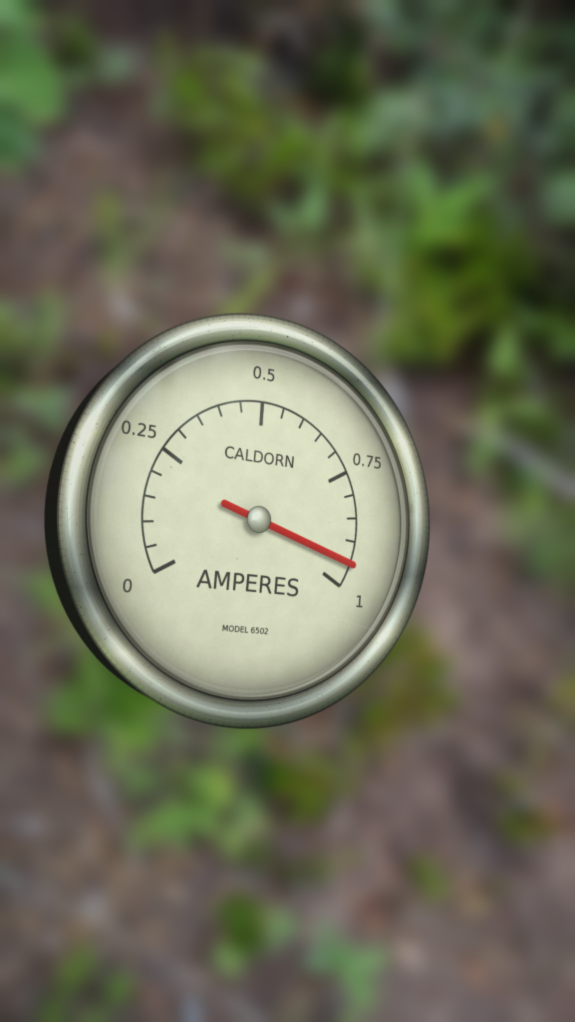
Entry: 0.95 A
